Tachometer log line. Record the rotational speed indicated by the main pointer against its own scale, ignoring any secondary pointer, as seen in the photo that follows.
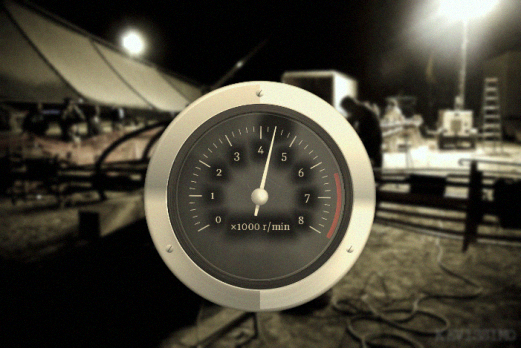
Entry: 4400 rpm
